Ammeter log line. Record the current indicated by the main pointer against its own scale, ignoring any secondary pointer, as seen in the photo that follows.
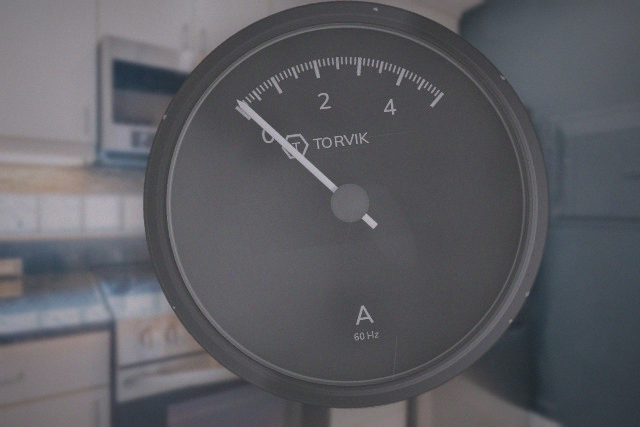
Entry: 0.1 A
